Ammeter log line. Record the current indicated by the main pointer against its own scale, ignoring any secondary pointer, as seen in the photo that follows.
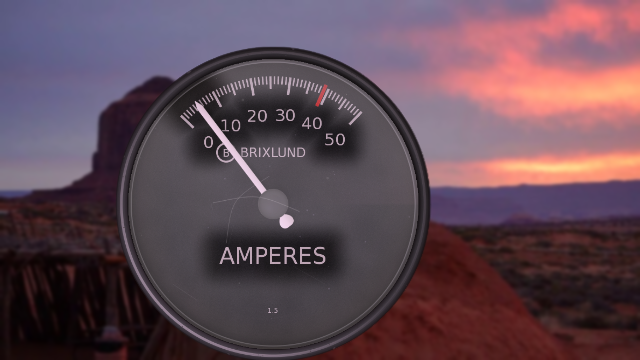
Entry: 5 A
